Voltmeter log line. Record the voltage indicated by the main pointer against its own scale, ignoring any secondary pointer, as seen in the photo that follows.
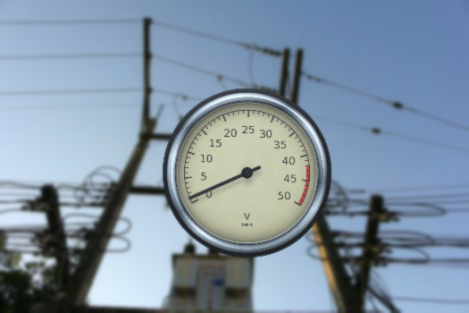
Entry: 1 V
